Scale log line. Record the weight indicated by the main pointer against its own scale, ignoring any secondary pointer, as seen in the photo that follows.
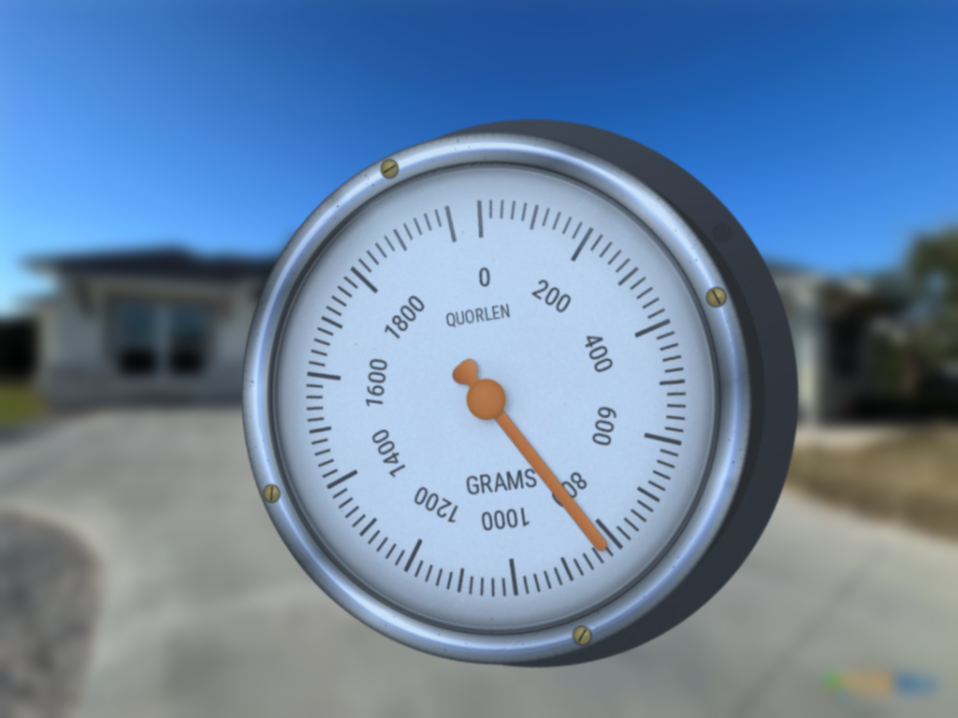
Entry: 820 g
